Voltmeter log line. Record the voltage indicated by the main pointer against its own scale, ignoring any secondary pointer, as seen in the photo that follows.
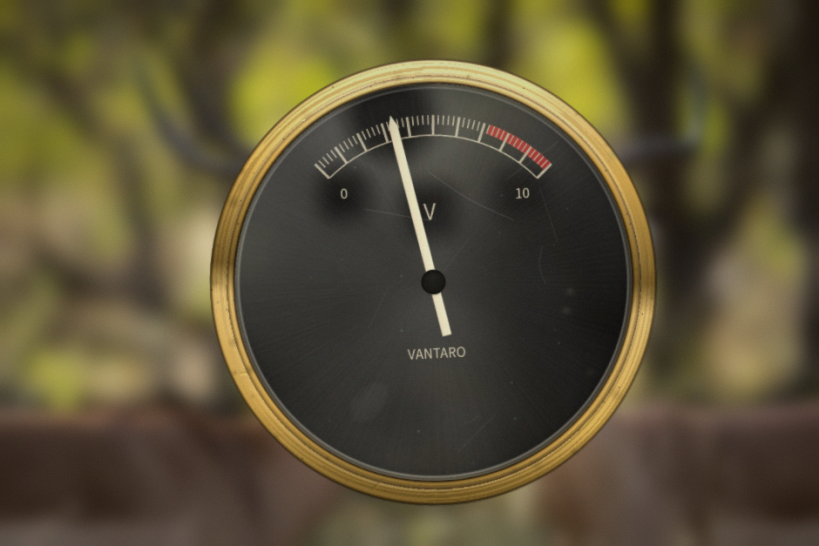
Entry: 3.4 V
